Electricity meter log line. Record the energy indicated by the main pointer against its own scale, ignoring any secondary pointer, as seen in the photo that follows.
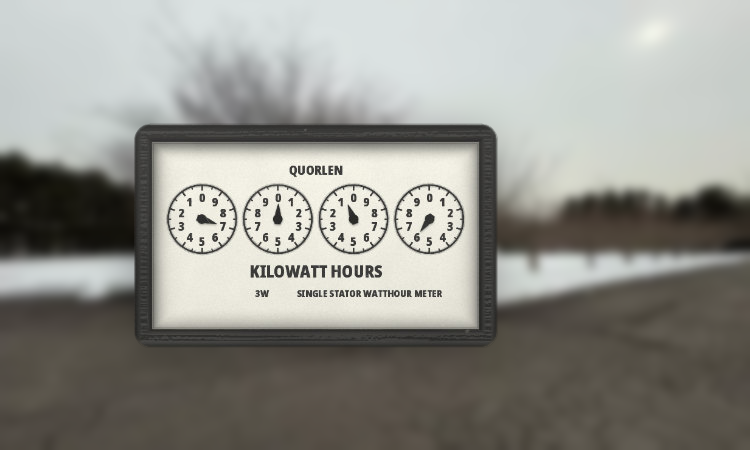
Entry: 7006 kWh
